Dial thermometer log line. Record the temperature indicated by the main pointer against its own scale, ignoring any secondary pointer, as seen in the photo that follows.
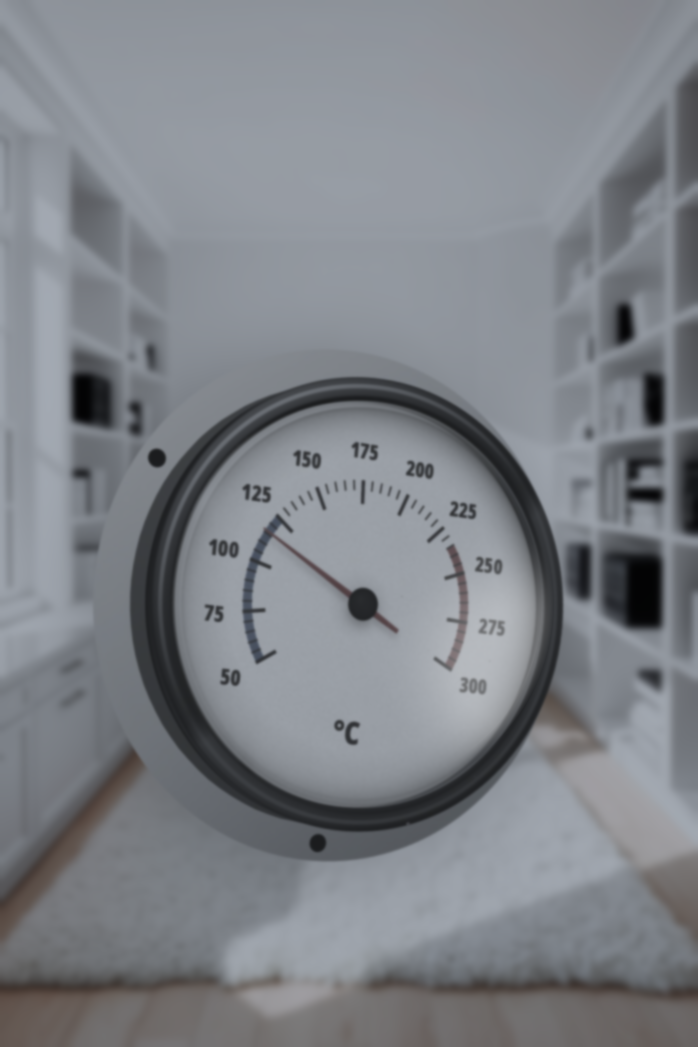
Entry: 115 °C
